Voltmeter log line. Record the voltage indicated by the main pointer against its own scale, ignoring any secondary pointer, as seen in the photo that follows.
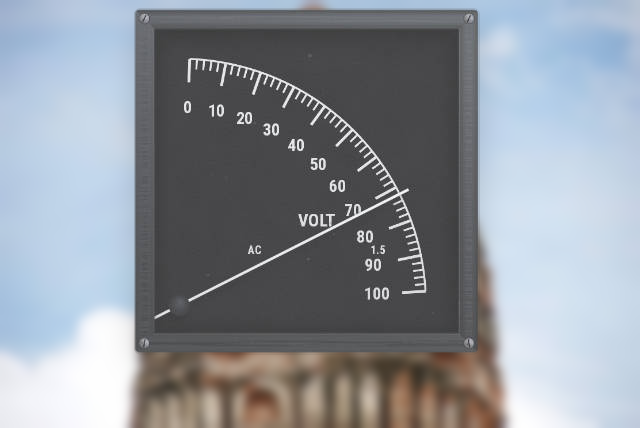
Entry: 72 V
